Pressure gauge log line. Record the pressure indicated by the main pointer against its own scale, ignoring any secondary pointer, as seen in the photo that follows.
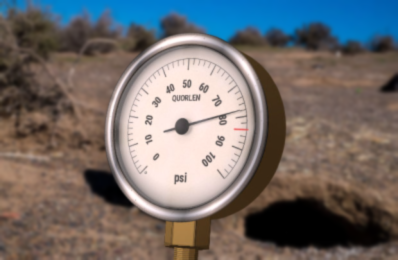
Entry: 78 psi
